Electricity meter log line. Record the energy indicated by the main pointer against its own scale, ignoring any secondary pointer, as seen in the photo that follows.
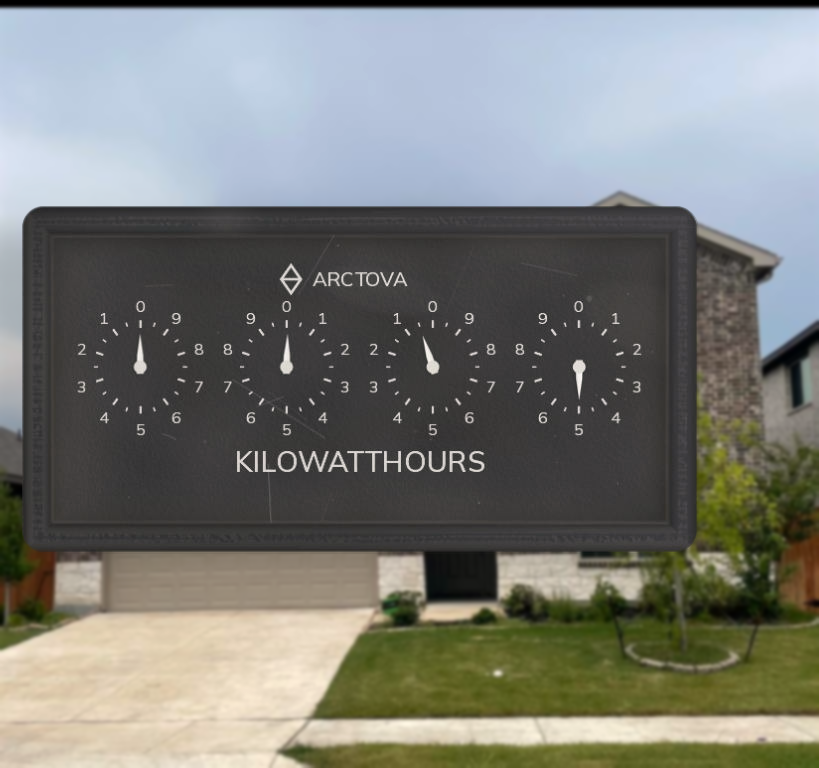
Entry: 5 kWh
